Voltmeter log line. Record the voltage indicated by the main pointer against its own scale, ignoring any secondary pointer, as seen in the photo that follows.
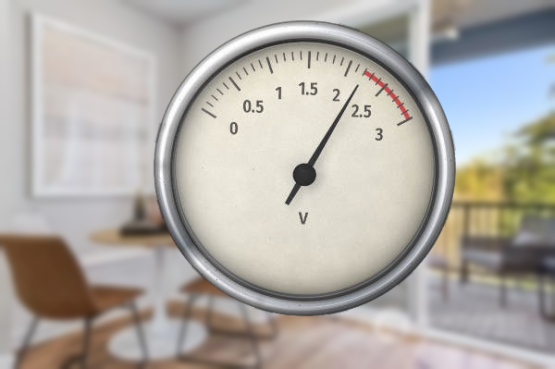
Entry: 2.2 V
